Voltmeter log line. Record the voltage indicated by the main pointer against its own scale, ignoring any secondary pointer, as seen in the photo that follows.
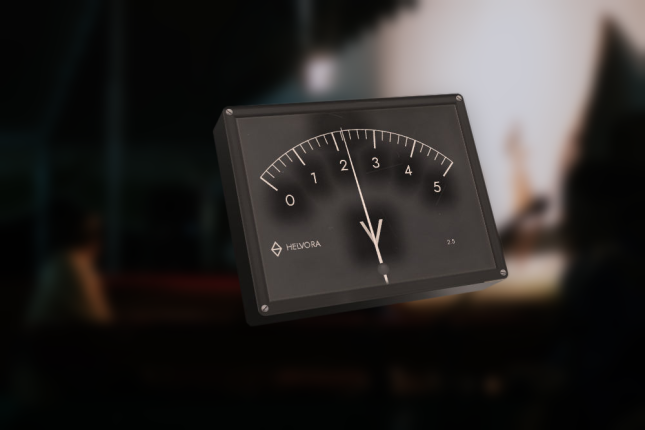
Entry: 2.2 V
